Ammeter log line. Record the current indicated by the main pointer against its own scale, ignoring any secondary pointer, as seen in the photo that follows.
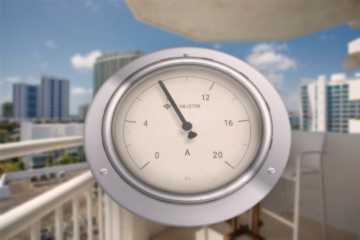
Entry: 8 A
